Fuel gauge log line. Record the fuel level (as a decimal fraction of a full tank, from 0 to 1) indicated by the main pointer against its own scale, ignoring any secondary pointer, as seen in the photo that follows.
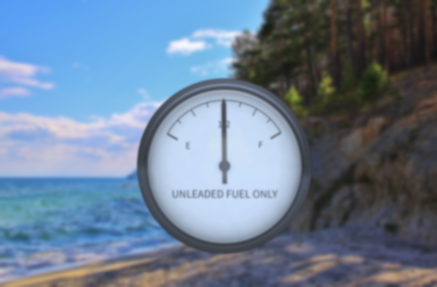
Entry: 0.5
